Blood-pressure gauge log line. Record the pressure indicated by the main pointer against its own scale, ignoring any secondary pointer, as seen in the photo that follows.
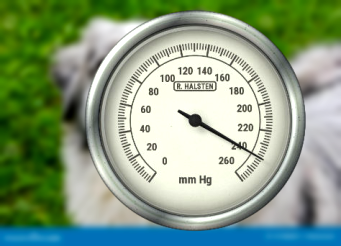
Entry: 240 mmHg
